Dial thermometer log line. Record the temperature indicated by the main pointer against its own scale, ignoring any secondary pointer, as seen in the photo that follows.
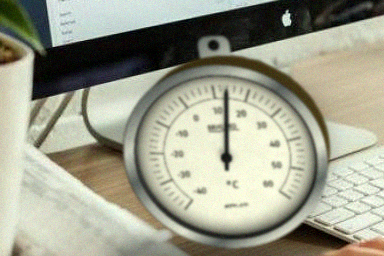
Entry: 14 °C
